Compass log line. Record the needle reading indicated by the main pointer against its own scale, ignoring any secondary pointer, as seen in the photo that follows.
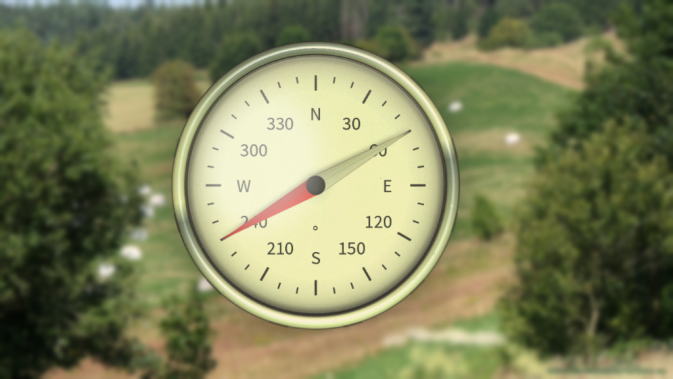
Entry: 240 °
